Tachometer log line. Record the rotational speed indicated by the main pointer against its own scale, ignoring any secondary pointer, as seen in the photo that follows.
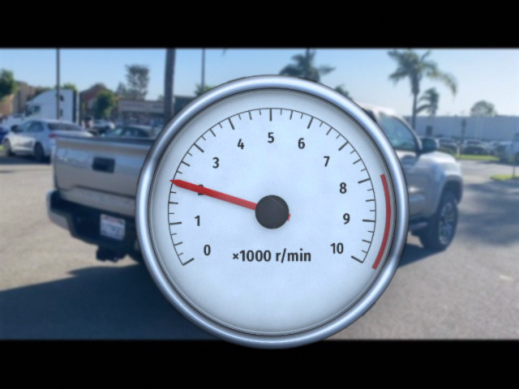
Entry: 2000 rpm
